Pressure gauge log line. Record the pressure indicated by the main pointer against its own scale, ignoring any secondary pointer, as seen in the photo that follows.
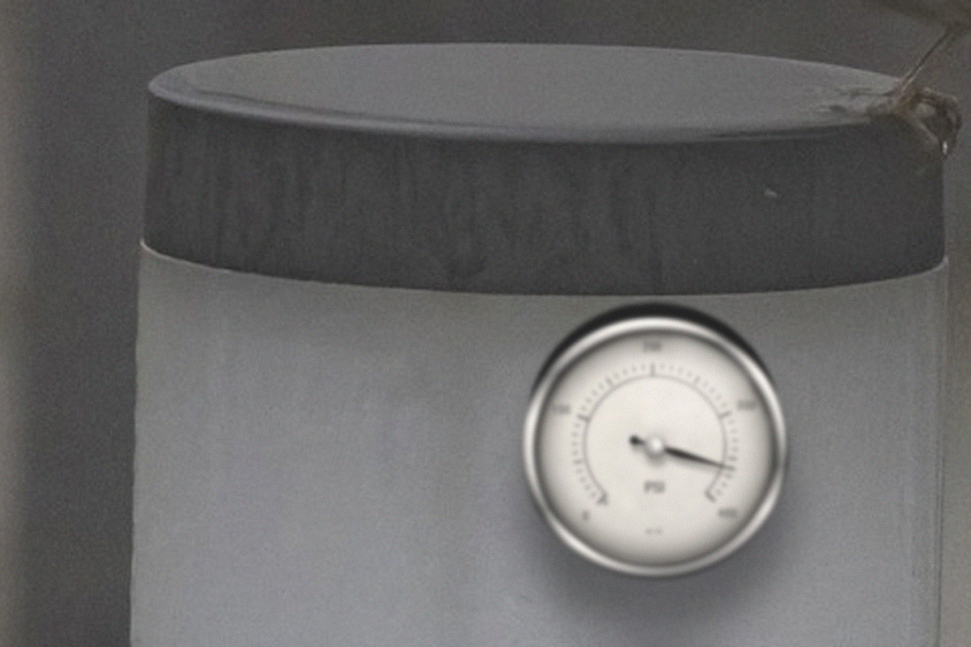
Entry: 360 psi
